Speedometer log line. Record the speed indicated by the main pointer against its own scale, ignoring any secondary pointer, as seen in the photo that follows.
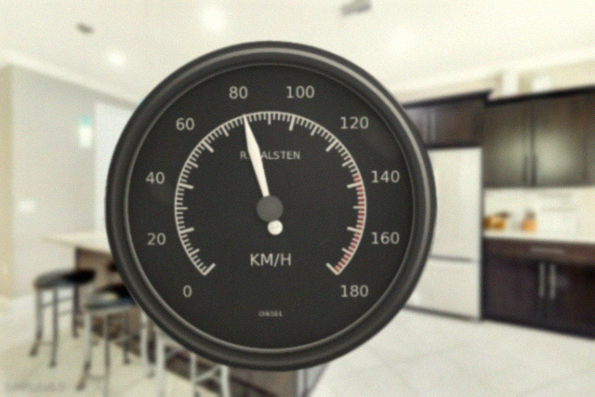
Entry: 80 km/h
